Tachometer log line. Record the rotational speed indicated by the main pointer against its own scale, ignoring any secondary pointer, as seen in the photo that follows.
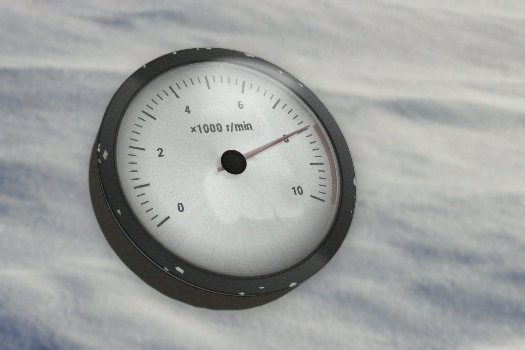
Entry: 8000 rpm
